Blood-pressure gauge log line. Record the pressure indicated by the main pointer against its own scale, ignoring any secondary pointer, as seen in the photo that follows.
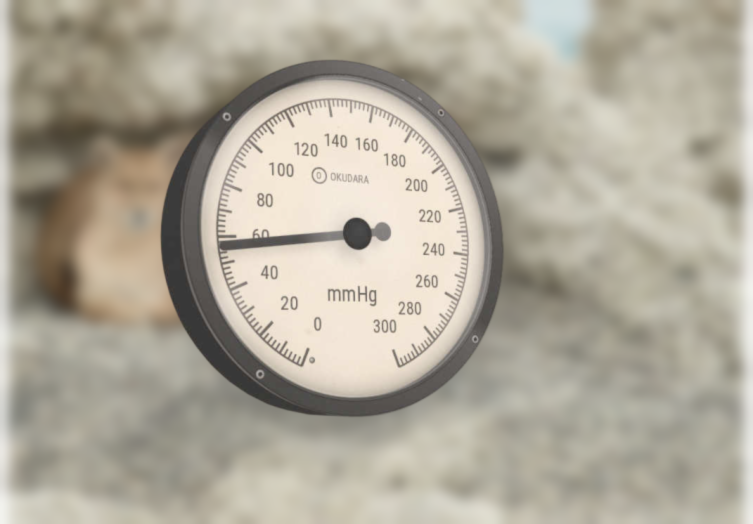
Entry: 56 mmHg
